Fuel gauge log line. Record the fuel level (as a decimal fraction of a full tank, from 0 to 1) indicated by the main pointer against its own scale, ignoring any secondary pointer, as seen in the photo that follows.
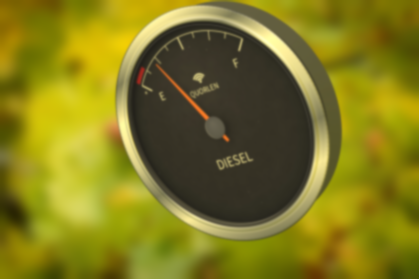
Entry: 0.25
